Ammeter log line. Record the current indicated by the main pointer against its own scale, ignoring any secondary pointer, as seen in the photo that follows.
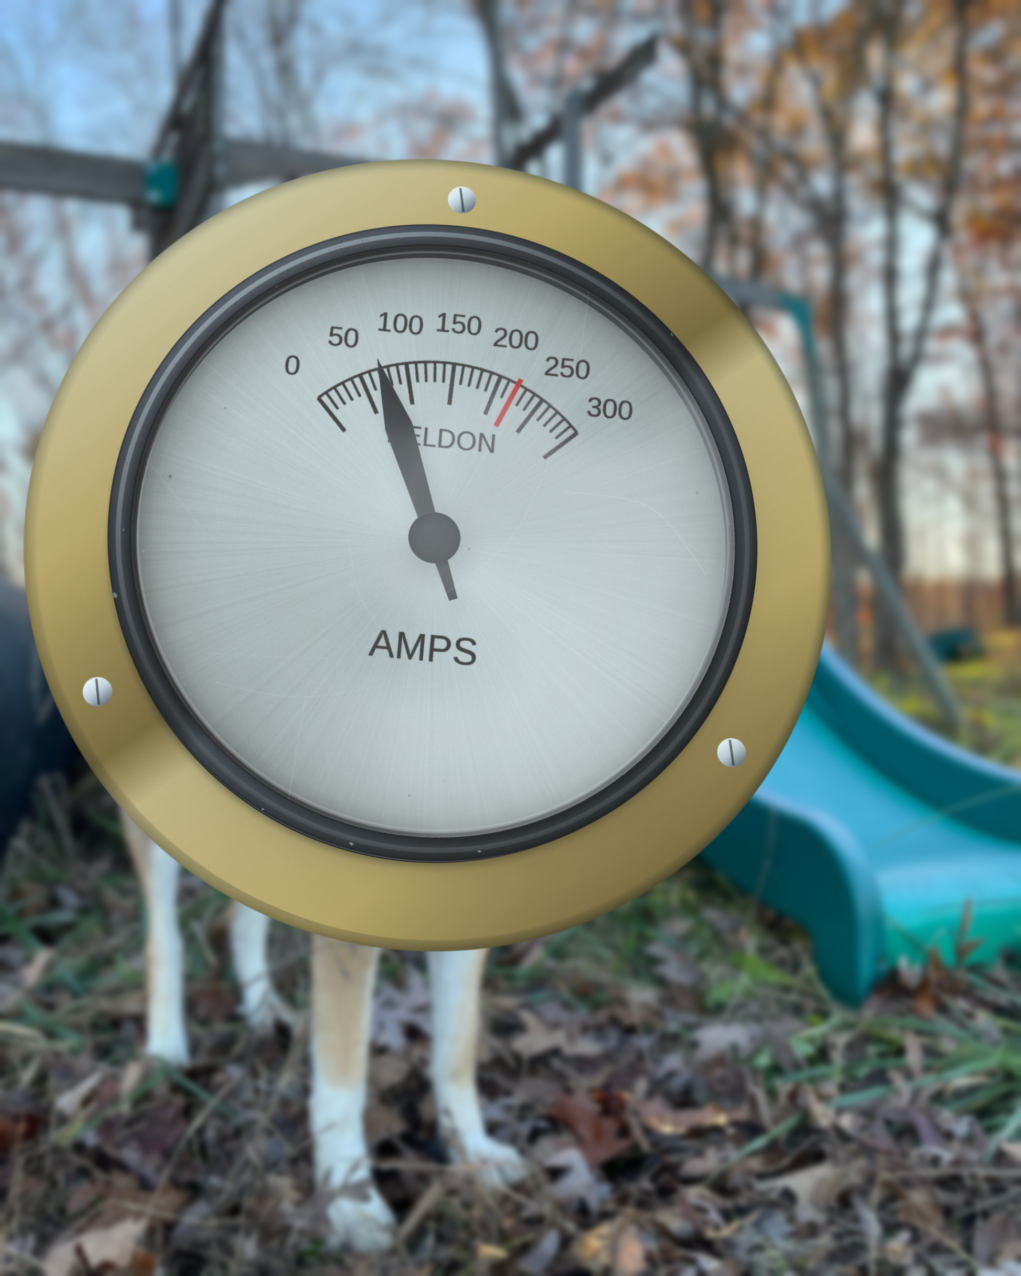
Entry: 70 A
